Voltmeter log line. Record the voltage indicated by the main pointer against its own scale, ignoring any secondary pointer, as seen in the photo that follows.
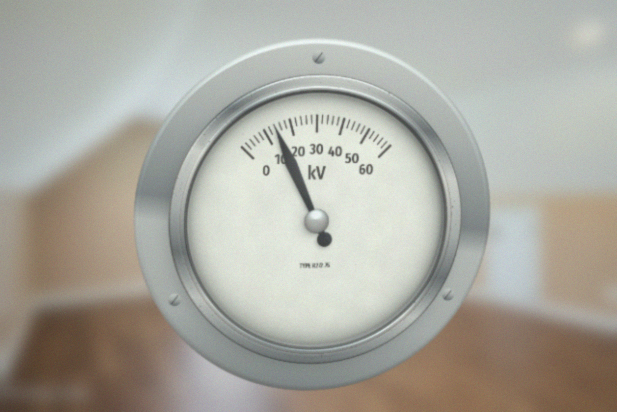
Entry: 14 kV
